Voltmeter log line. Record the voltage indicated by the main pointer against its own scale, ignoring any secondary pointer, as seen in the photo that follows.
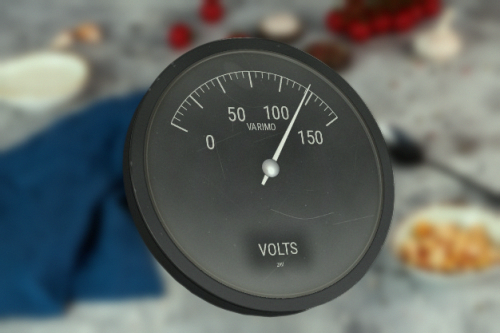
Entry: 120 V
